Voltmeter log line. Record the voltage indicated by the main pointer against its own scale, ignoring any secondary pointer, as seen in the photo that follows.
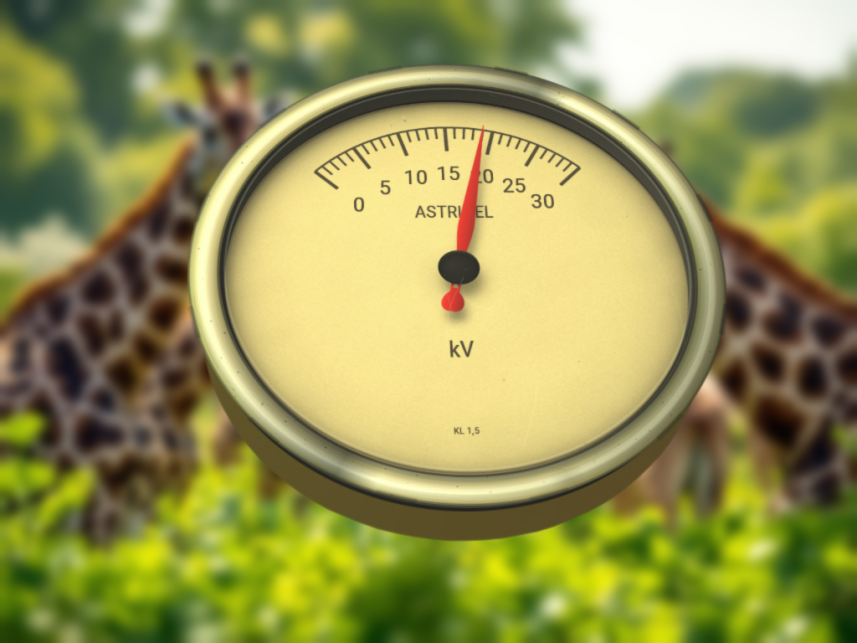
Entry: 19 kV
